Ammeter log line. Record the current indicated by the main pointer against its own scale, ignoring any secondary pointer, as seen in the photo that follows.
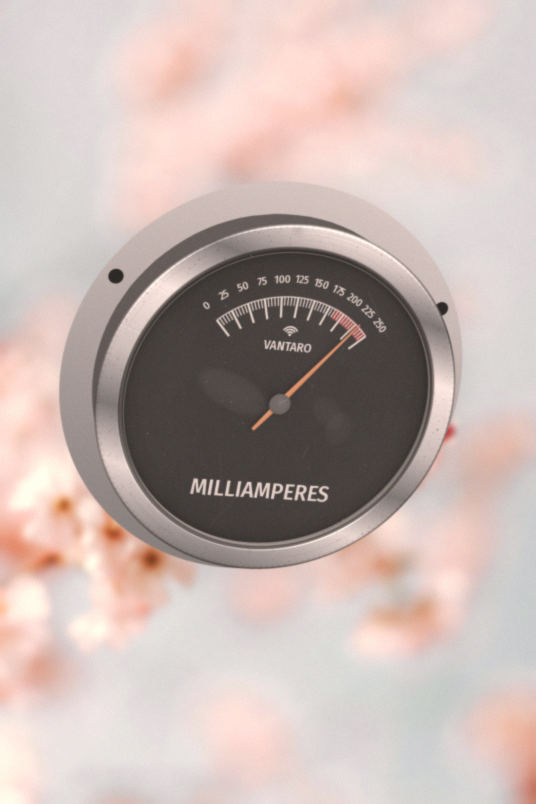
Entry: 225 mA
